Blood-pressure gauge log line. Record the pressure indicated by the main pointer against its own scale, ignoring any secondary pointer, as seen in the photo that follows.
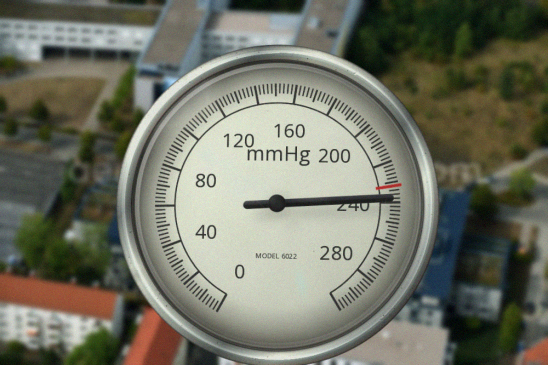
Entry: 238 mmHg
